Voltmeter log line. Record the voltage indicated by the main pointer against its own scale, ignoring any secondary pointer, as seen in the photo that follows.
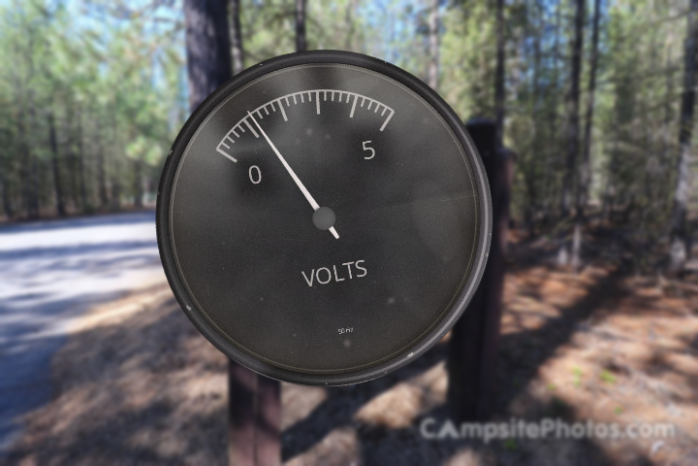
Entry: 1.2 V
